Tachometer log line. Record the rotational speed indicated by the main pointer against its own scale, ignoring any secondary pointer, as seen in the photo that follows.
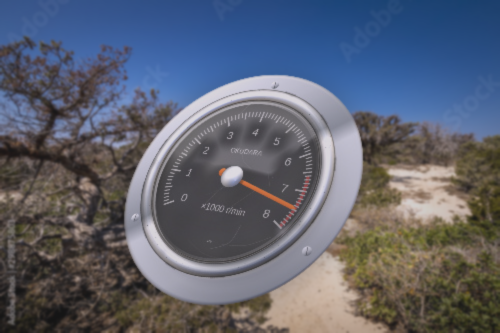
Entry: 7500 rpm
